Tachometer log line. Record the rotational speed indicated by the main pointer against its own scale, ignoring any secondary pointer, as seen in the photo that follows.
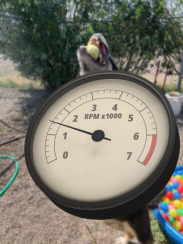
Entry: 1400 rpm
